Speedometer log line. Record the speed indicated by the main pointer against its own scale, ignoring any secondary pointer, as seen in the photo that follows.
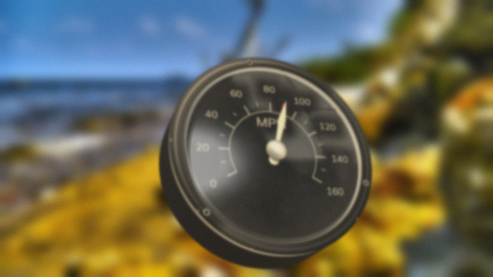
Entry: 90 mph
